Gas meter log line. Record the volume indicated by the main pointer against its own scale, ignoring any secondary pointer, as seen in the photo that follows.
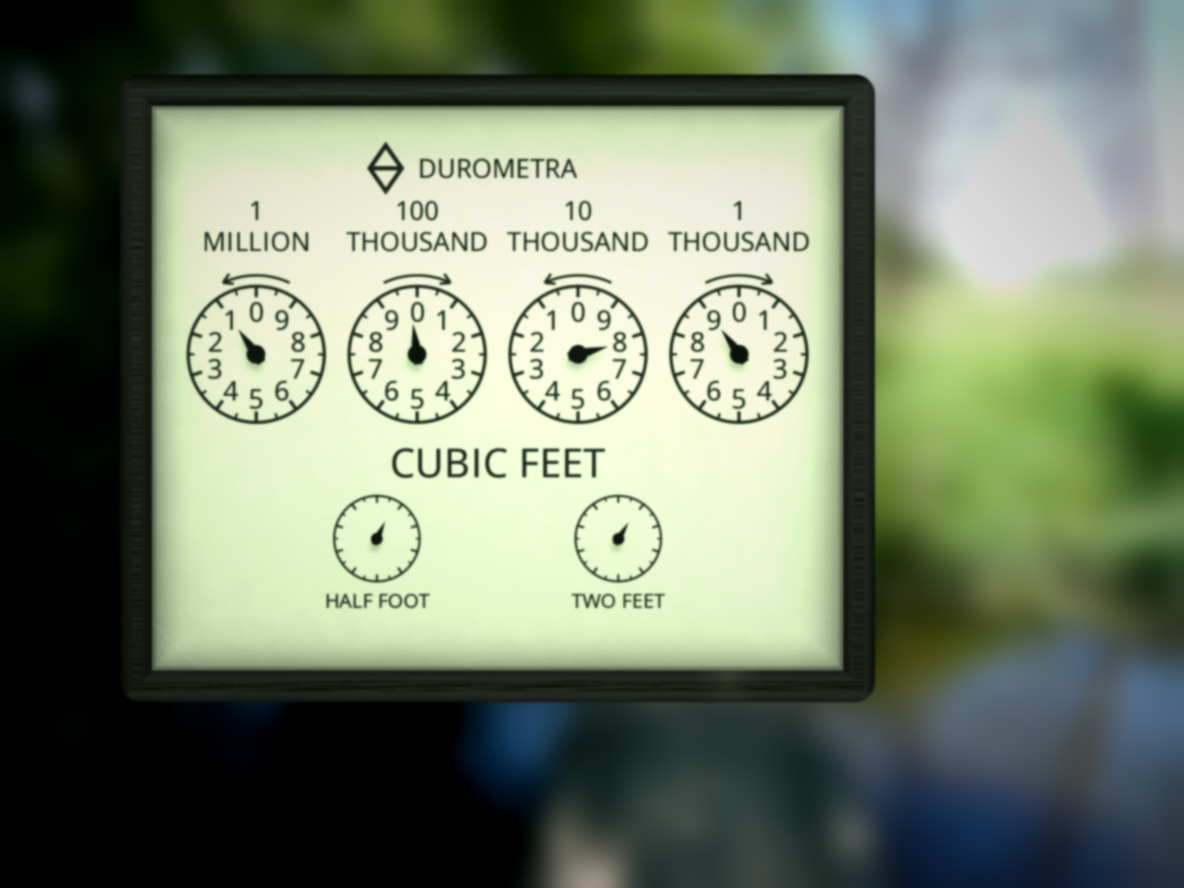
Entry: 97900 ft³
